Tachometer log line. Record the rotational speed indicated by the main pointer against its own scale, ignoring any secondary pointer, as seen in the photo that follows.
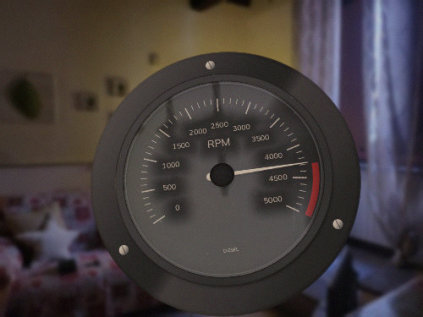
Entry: 4300 rpm
